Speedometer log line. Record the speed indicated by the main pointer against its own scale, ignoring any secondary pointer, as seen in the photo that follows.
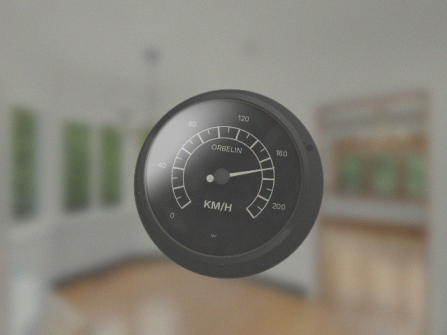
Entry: 170 km/h
